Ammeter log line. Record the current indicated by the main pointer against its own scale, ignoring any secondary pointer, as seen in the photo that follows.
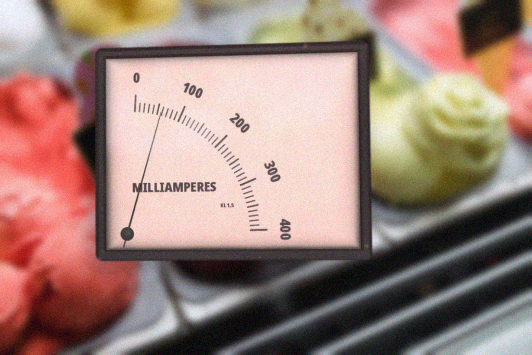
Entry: 60 mA
